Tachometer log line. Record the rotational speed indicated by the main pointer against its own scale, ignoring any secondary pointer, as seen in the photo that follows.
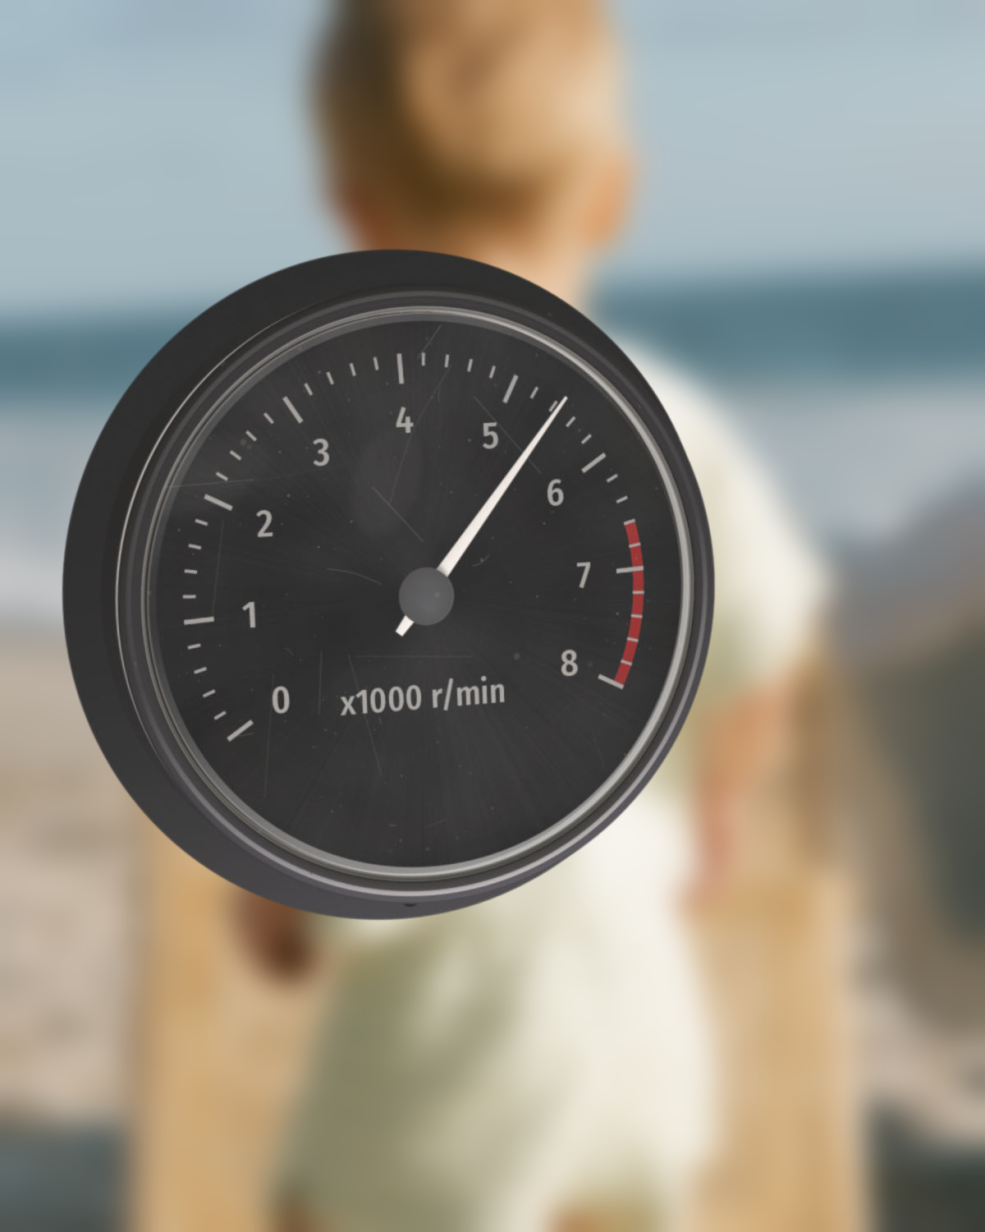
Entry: 5400 rpm
